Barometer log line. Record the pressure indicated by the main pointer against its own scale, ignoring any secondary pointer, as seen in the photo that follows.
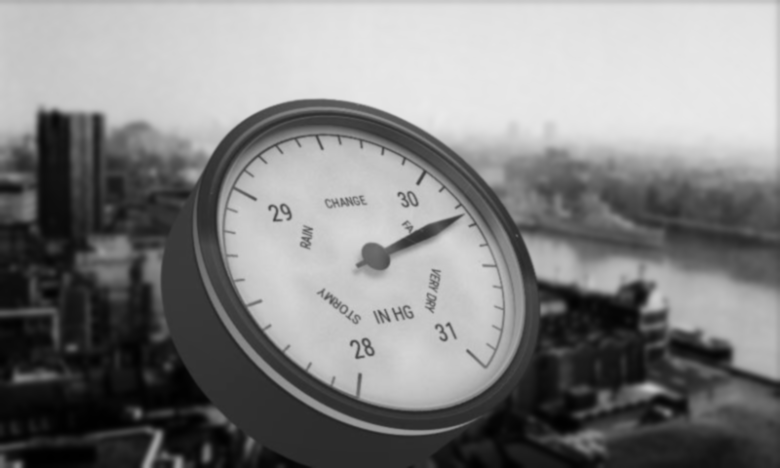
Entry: 30.25 inHg
